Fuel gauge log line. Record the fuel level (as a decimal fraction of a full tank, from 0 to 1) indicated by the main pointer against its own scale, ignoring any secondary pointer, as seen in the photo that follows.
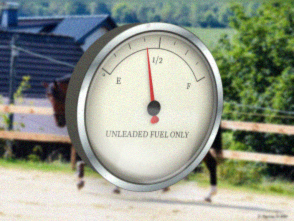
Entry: 0.375
